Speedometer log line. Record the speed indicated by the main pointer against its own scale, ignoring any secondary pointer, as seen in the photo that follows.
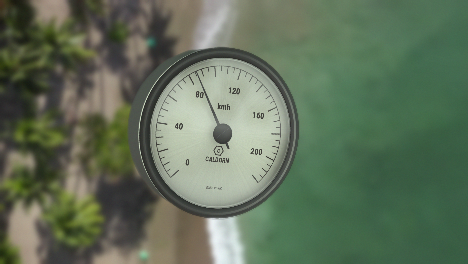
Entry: 85 km/h
